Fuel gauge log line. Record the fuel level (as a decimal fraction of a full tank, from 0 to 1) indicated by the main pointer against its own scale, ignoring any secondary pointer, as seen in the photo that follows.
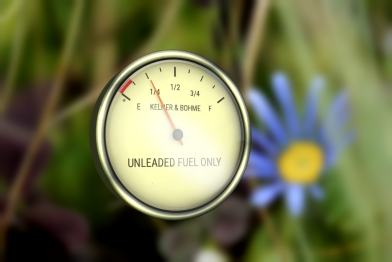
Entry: 0.25
